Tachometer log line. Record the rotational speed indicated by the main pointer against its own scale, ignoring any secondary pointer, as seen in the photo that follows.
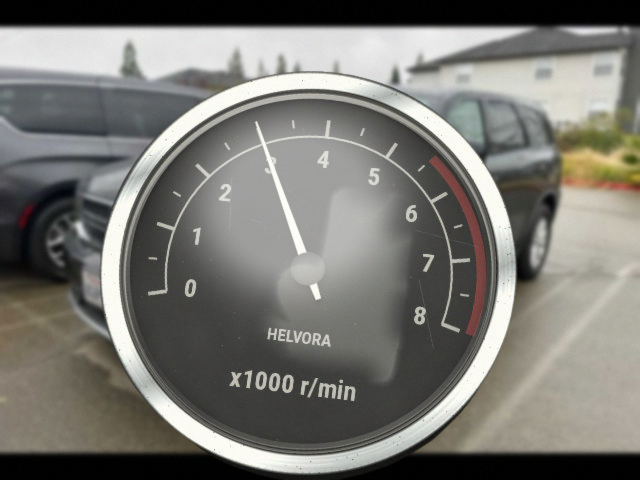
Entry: 3000 rpm
